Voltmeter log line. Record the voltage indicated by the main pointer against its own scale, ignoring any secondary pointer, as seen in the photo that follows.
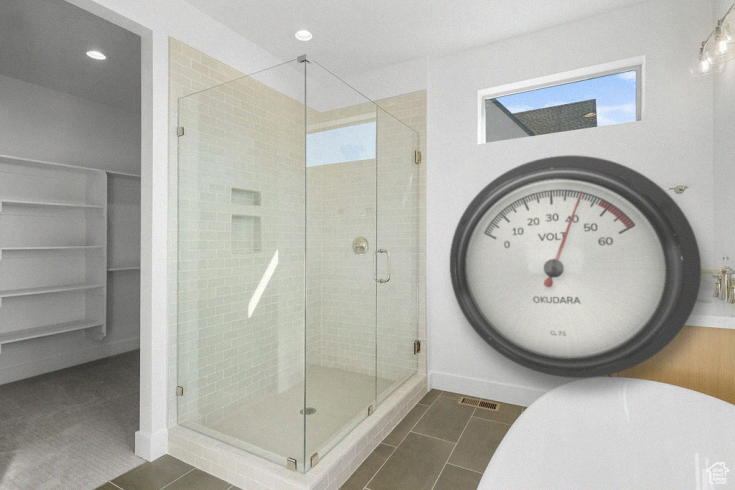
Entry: 40 V
